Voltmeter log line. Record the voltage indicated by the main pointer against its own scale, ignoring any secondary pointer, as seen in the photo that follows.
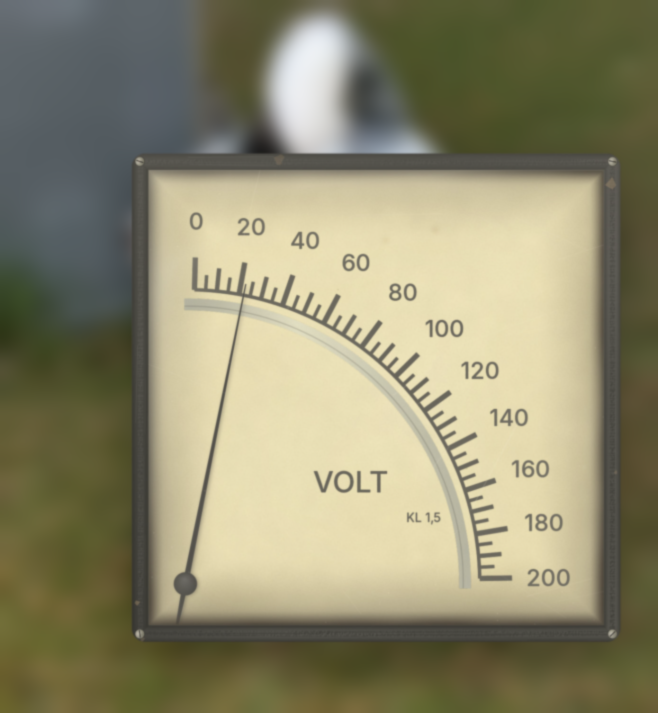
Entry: 22.5 V
